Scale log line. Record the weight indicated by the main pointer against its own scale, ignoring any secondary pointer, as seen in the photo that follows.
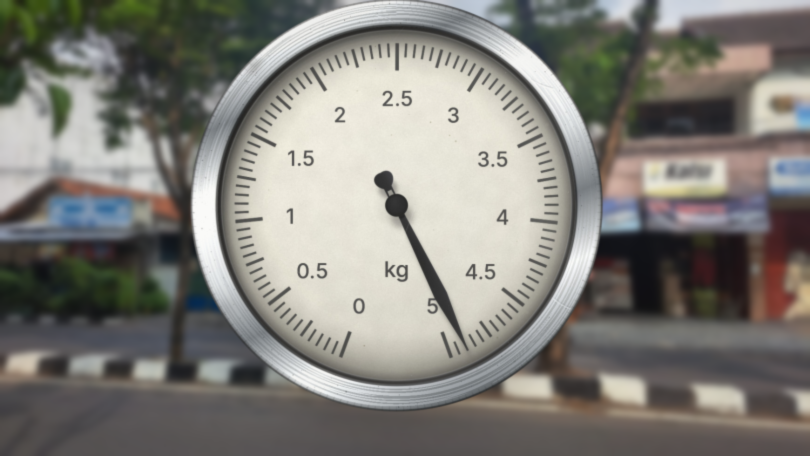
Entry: 4.9 kg
